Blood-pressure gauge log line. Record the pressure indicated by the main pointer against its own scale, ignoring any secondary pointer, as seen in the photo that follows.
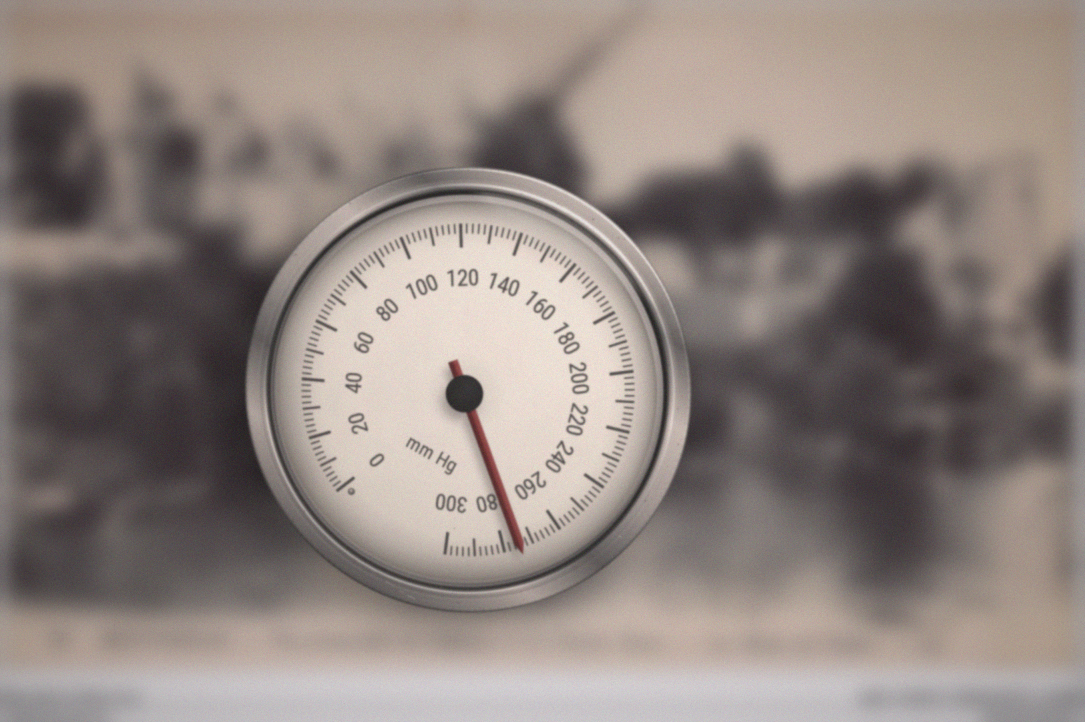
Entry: 274 mmHg
